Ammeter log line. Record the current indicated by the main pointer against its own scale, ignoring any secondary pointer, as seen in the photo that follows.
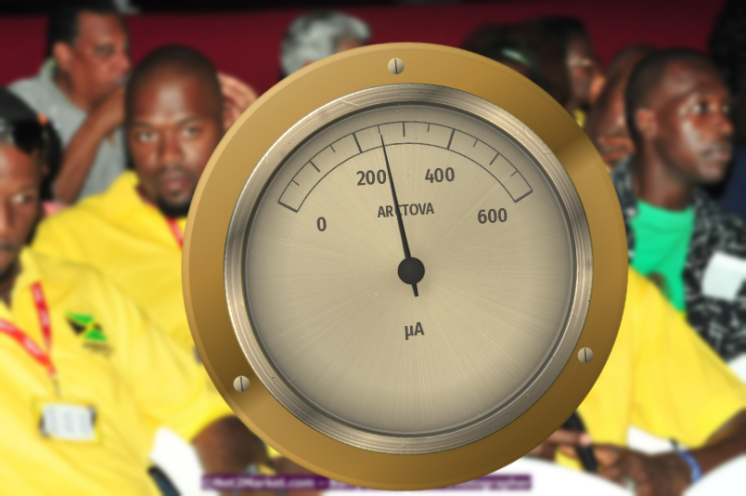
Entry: 250 µA
